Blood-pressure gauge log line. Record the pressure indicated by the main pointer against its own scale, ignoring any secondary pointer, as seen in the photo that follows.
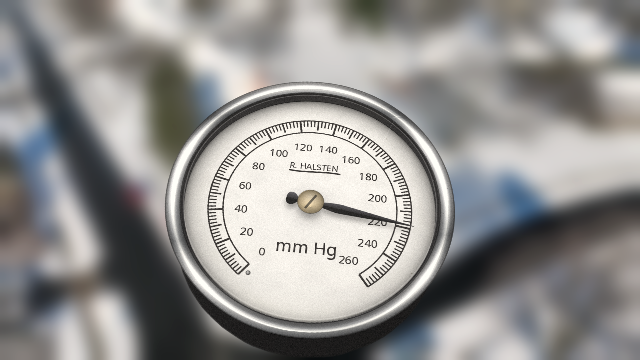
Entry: 220 mmHg
